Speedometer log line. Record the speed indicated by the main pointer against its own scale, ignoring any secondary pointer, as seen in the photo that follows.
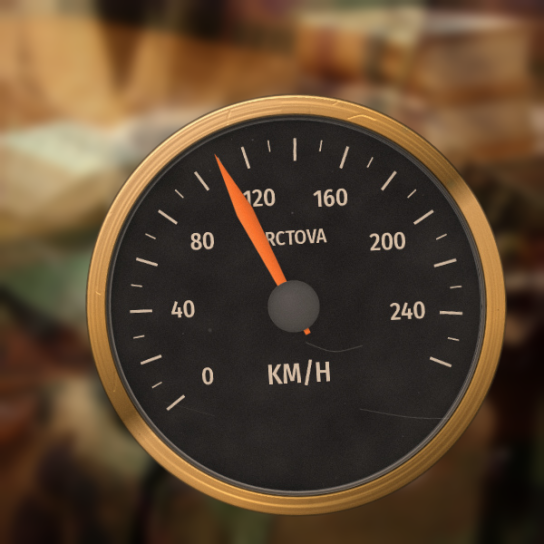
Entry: 110 km/h
